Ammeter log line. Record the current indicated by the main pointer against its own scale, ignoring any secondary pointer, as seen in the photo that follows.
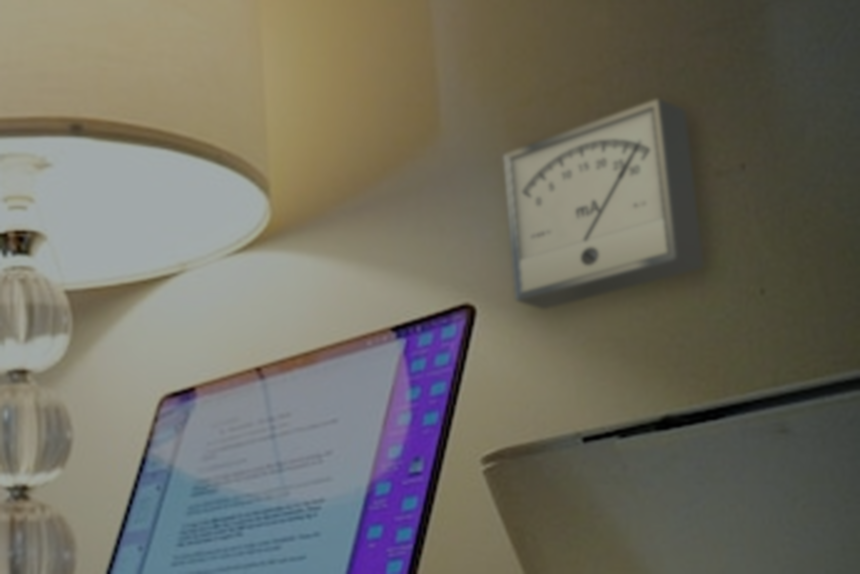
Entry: 27.5 mA
